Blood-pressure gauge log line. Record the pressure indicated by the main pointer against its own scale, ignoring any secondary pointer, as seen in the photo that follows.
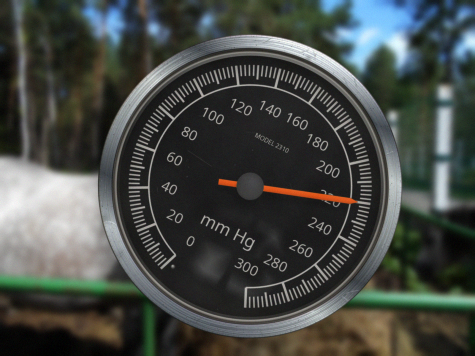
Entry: 220 mmHg
